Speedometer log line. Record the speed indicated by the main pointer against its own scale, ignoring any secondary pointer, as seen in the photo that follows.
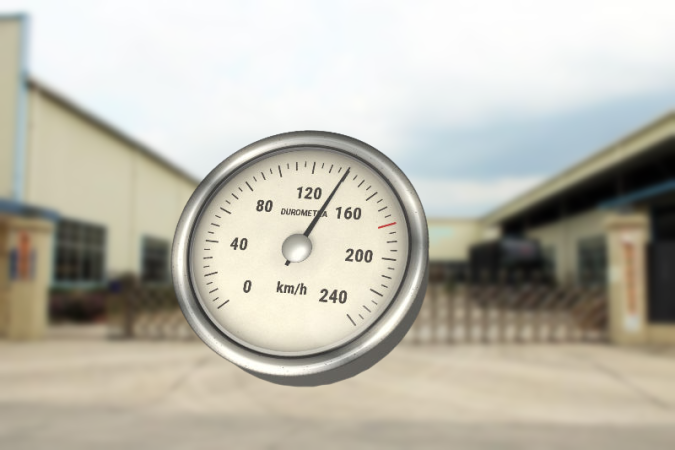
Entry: 140 km/h
